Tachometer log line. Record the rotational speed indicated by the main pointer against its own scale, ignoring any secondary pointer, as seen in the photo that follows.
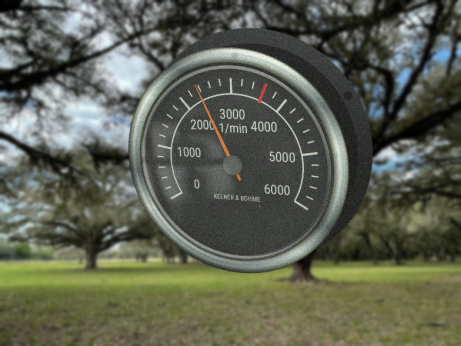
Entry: 2400 rpm
